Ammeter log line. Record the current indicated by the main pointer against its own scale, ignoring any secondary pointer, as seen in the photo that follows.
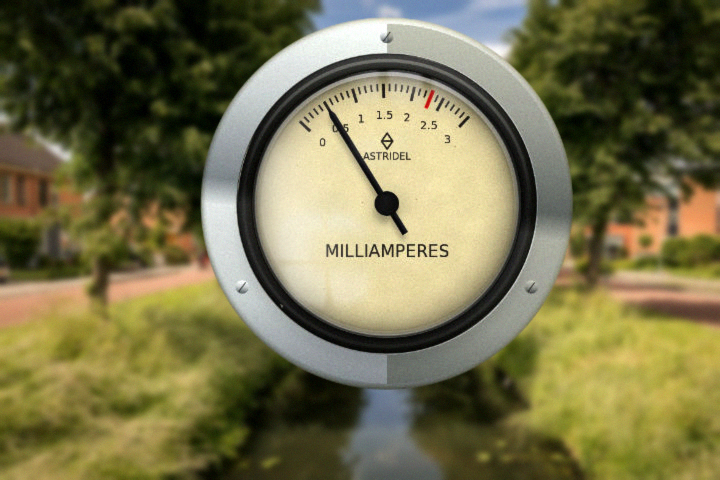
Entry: 0.5 mA
